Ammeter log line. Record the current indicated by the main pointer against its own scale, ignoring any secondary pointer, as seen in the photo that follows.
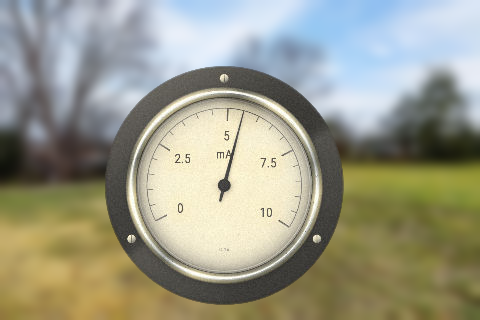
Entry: 5.5 mA
